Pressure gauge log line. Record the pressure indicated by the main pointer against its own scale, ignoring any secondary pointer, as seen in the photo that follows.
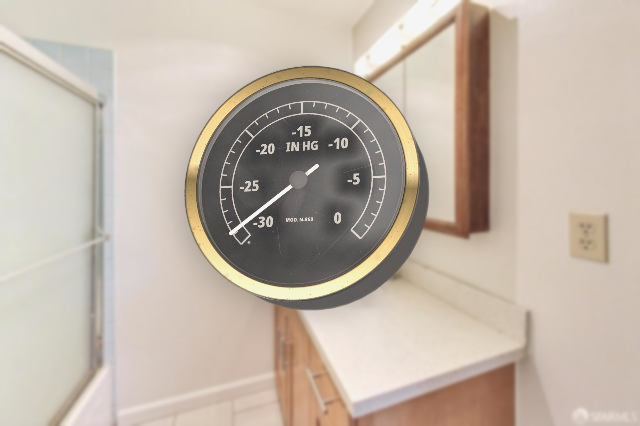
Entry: -29 inHg
